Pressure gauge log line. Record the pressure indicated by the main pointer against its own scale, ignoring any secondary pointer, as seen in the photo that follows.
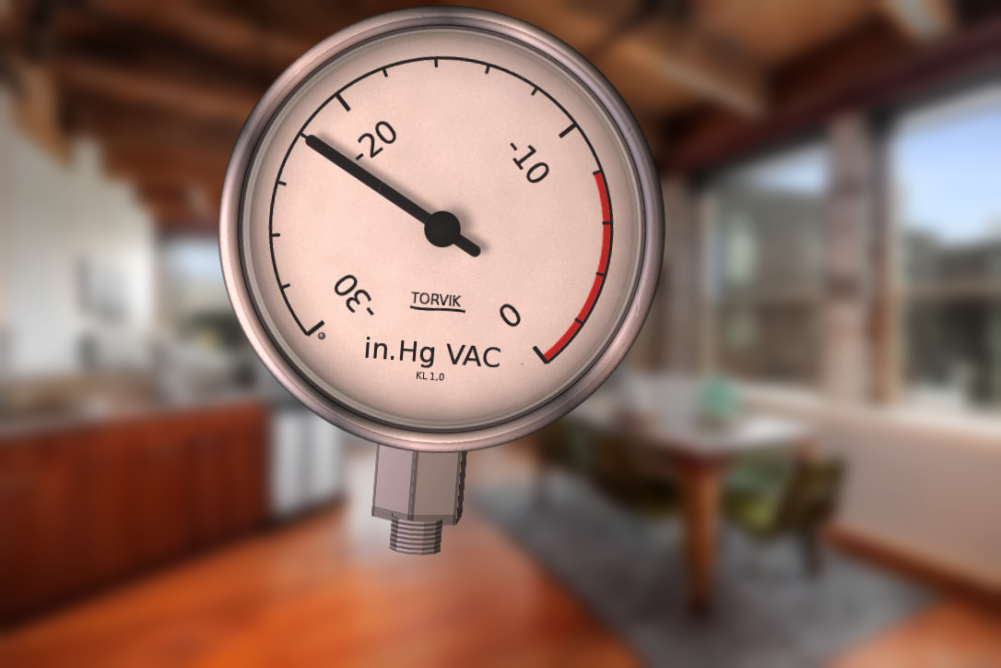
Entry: -22 inHg
